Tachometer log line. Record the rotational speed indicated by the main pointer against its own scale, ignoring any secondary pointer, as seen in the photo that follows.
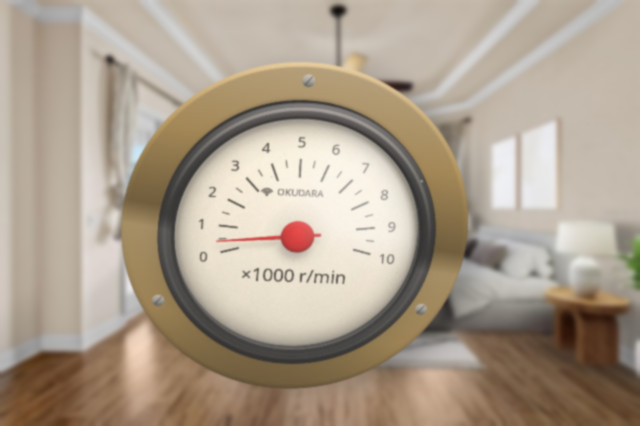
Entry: 500 rpm
